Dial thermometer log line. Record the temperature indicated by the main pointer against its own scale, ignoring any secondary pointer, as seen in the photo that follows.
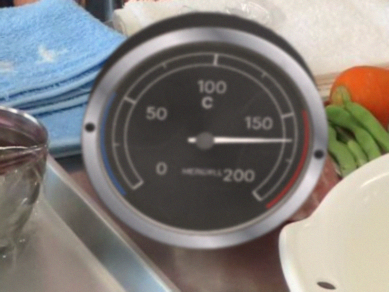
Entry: 162.5 °C
